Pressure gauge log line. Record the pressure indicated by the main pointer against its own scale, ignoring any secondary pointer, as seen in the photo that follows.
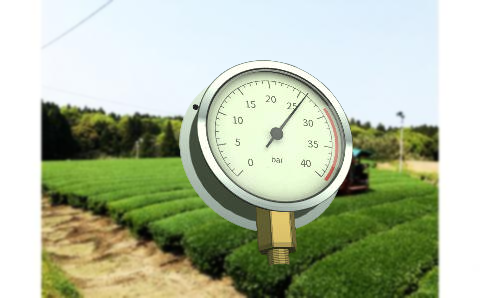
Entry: 26 bar
